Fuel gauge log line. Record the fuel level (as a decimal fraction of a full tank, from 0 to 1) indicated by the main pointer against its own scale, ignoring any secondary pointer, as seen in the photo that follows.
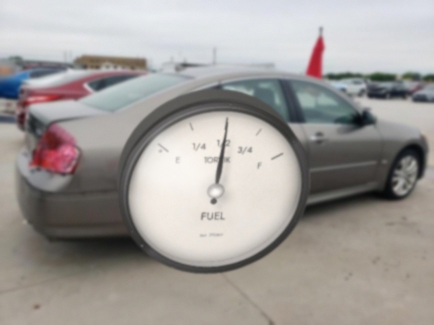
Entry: 0.5
